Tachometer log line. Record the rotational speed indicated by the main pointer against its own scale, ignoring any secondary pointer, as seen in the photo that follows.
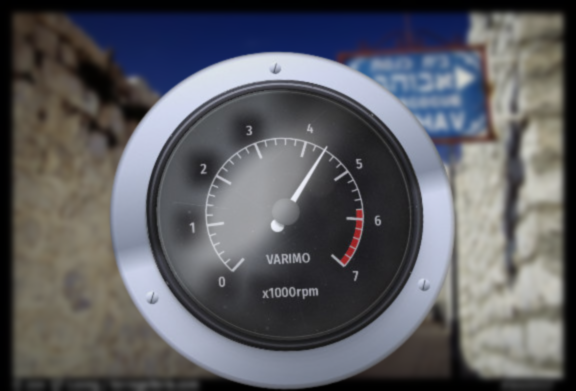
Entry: 4400 rpm
